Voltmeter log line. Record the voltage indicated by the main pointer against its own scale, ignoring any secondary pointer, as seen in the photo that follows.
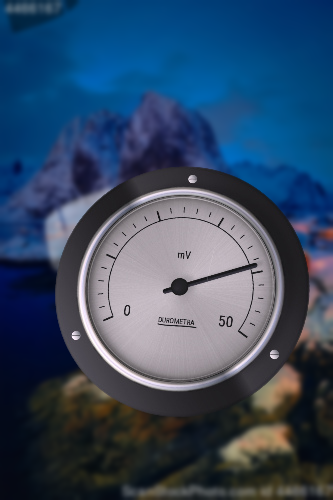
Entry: 39 mV
